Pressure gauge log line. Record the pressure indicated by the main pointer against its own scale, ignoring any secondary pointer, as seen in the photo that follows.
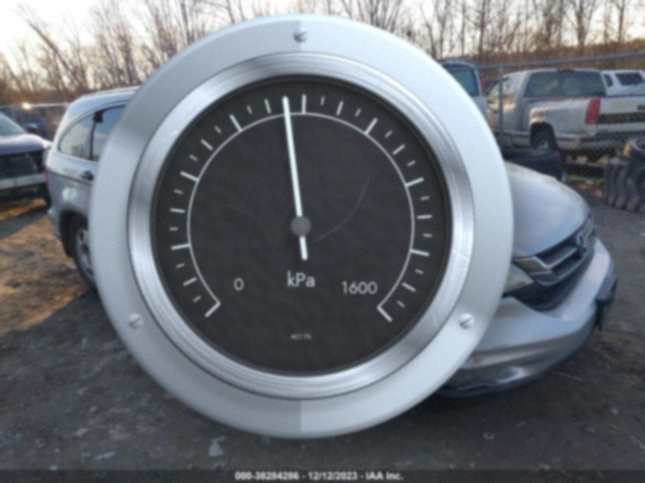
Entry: 750 kPa
